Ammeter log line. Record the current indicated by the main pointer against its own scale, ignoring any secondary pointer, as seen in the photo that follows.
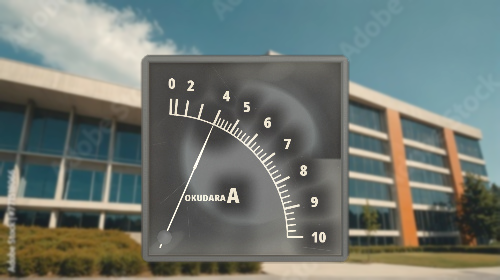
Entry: 4 A
